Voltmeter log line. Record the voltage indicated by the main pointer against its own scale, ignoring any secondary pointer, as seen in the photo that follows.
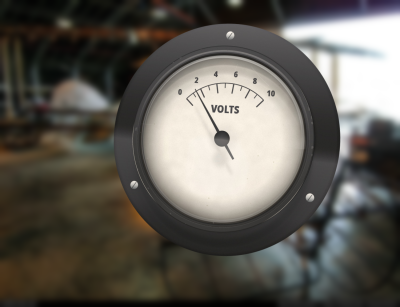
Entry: 1.5 V
